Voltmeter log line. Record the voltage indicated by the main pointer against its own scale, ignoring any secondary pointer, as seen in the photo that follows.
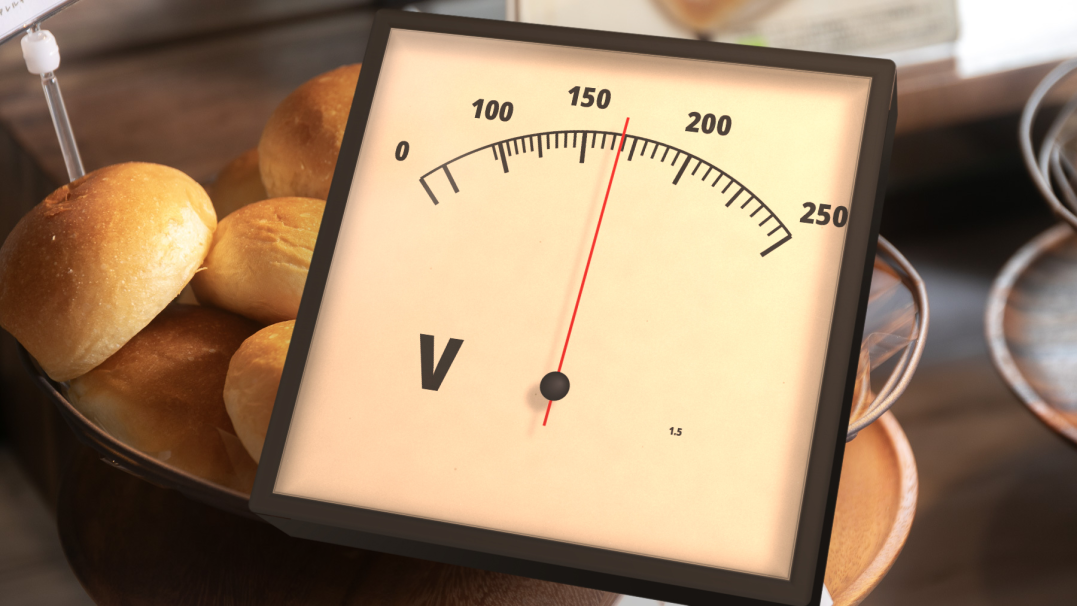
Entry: 170 V
